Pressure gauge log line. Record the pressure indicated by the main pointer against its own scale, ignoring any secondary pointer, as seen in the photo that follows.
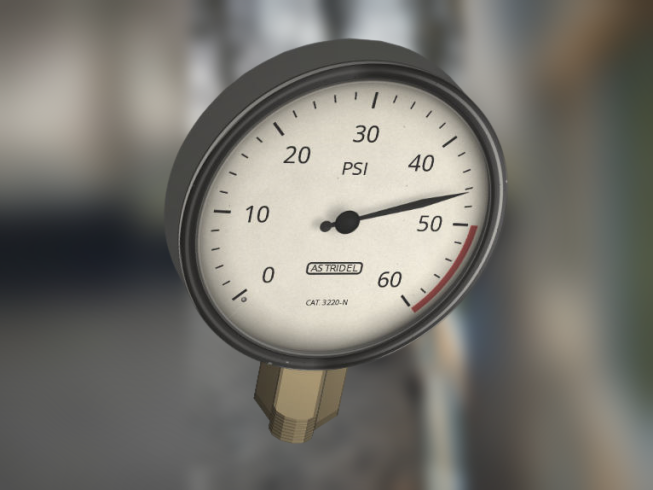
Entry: 46 psi
